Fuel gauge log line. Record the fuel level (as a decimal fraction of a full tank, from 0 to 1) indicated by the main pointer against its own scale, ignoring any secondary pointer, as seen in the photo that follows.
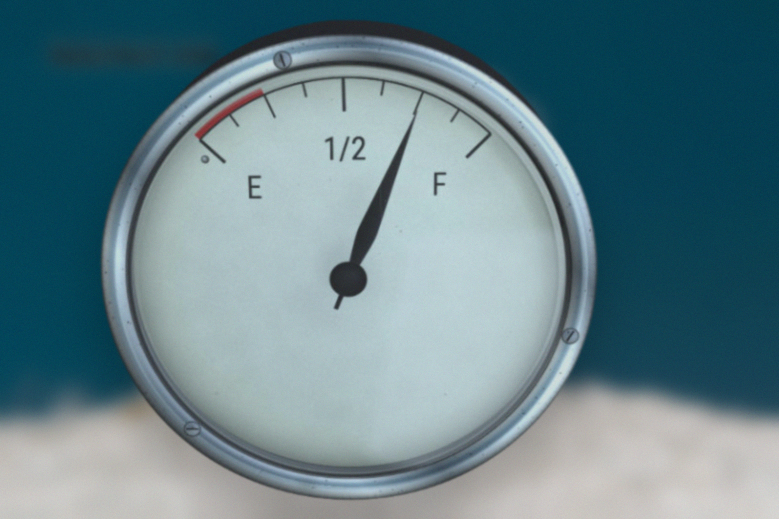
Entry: 0.75
